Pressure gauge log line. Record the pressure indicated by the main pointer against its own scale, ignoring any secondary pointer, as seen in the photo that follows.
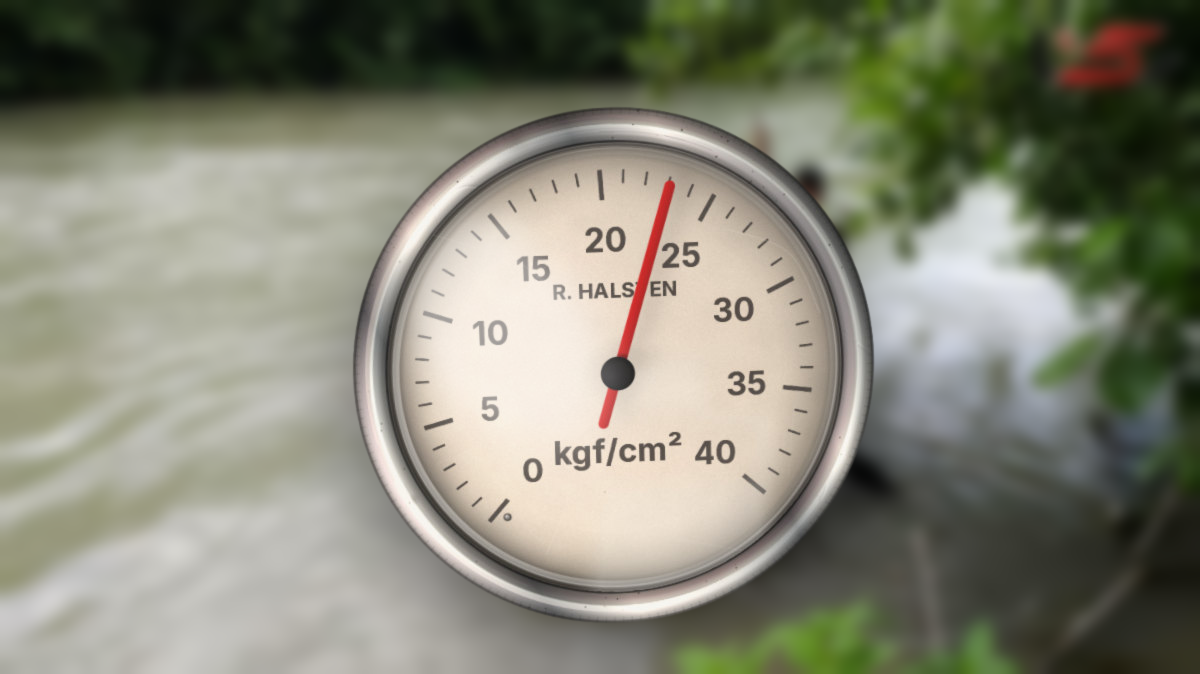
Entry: 23 kg/cm²
